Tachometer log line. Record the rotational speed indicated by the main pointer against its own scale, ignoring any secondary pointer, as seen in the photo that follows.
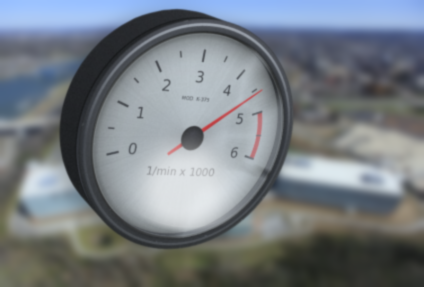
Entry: 4500 rpm
